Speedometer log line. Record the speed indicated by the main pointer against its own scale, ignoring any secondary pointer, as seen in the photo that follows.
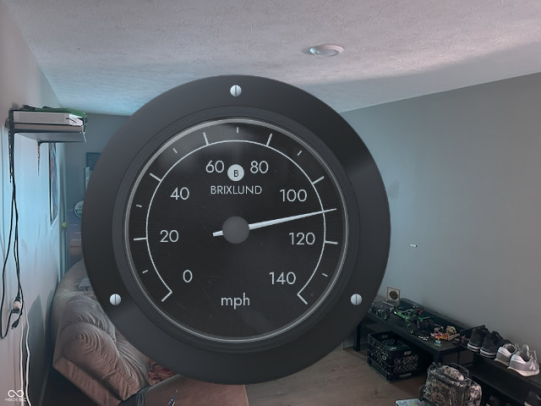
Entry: 110 mph
